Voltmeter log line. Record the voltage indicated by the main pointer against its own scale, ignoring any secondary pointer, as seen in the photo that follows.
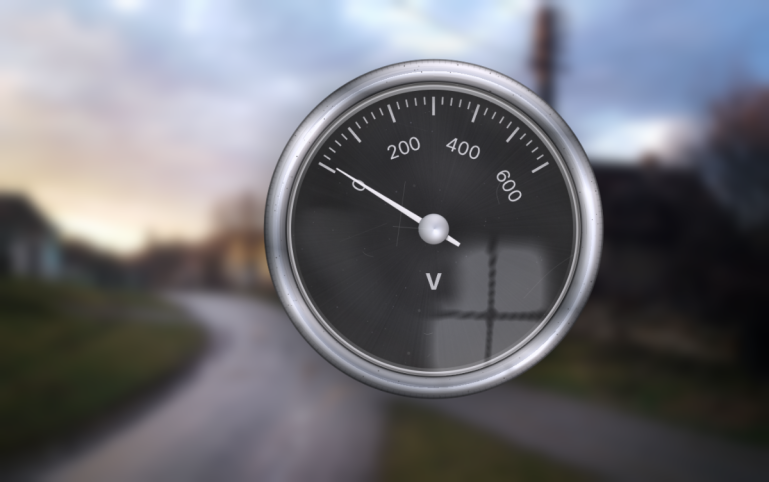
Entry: 10 V
